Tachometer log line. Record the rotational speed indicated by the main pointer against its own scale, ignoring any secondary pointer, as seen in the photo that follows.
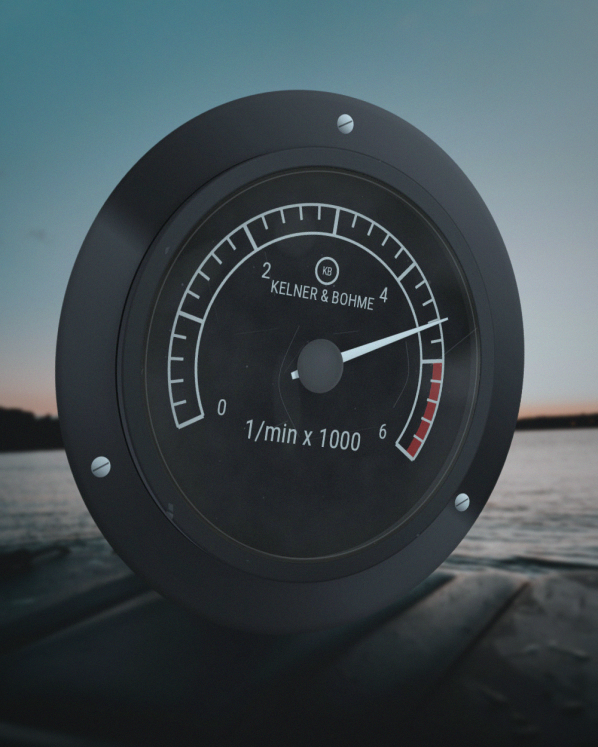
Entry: 4600 rpm
